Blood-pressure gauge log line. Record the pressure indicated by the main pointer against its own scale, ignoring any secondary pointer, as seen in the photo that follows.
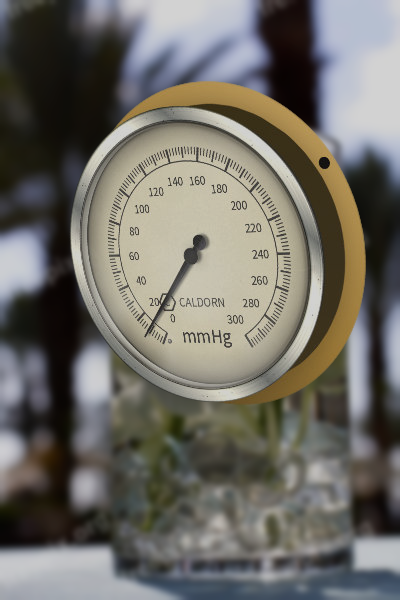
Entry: 10 mmHg
